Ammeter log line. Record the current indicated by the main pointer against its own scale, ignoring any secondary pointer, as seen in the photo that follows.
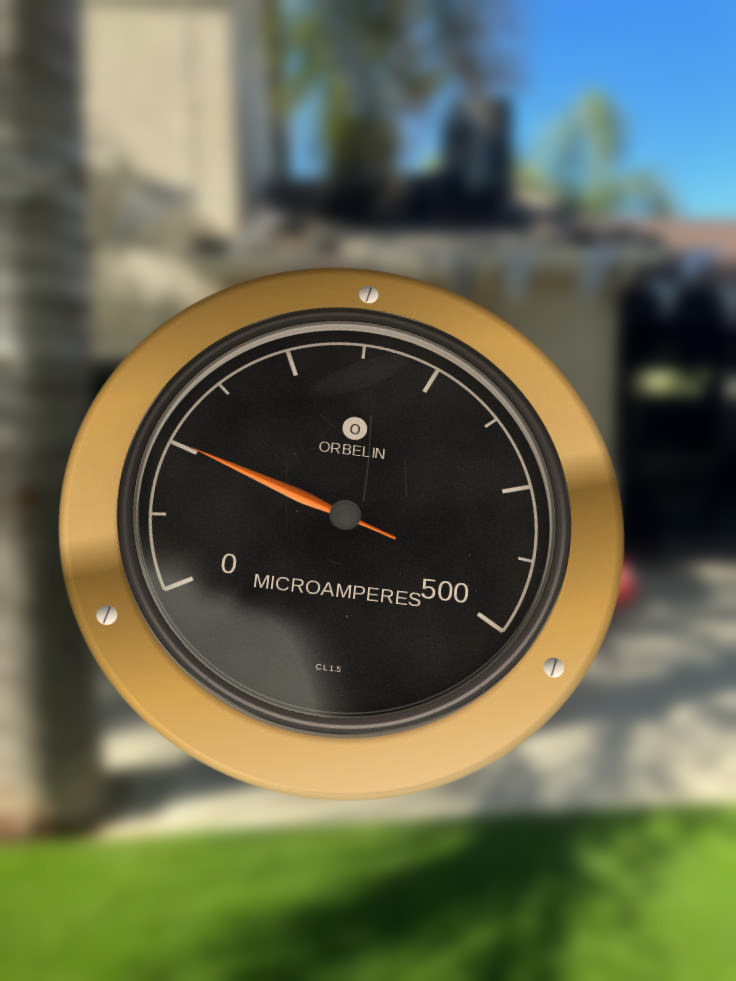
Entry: 100 µA
